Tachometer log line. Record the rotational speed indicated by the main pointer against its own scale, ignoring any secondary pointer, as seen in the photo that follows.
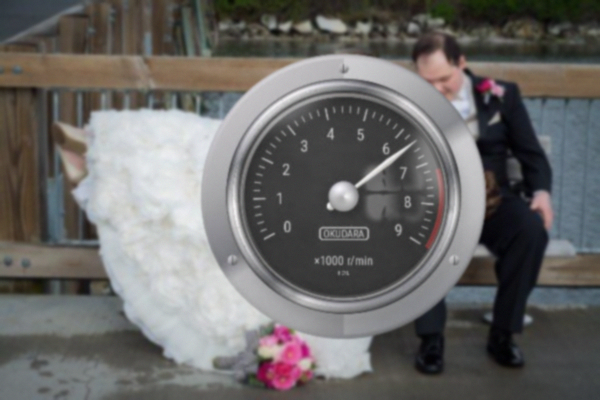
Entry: 6400 rpm
